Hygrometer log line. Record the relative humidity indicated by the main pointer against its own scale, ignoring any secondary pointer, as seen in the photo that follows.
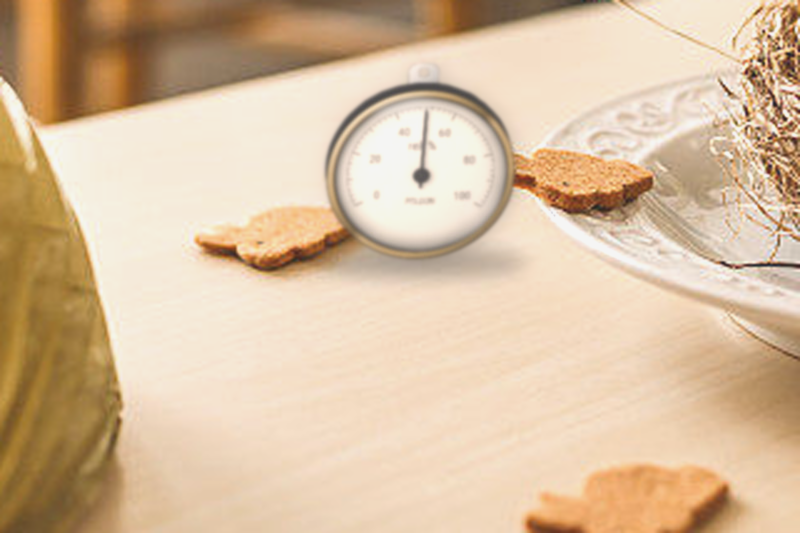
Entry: 50 %
